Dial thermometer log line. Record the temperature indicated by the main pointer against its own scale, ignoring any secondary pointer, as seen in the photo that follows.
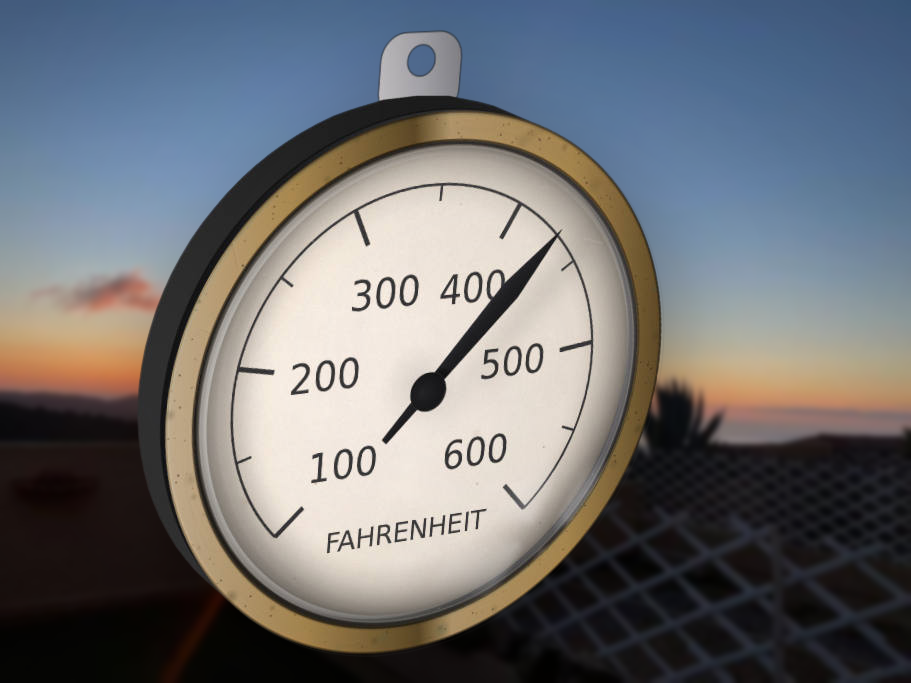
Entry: 425 °F
